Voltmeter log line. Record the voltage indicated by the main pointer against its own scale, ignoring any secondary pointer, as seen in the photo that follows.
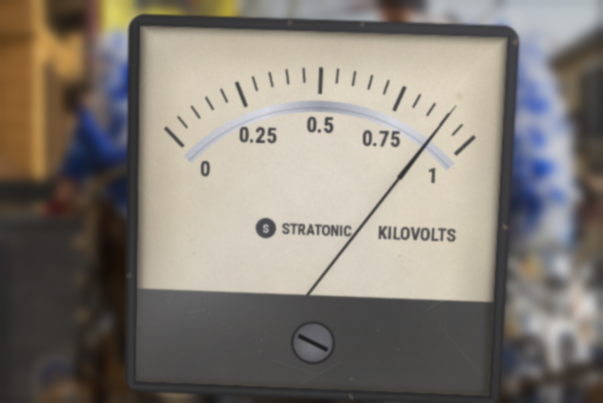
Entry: 0.9 kV
